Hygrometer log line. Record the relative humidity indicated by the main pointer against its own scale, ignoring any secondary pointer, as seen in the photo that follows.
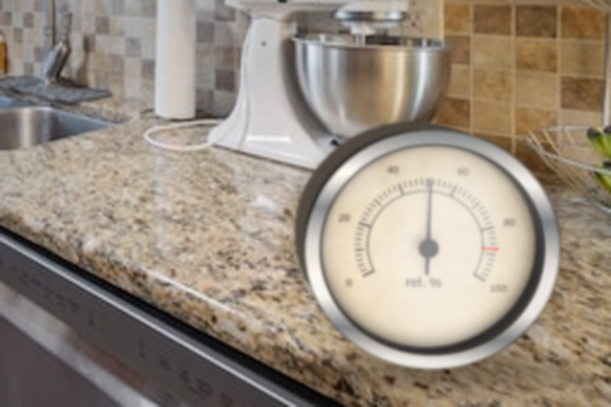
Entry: 50 %
